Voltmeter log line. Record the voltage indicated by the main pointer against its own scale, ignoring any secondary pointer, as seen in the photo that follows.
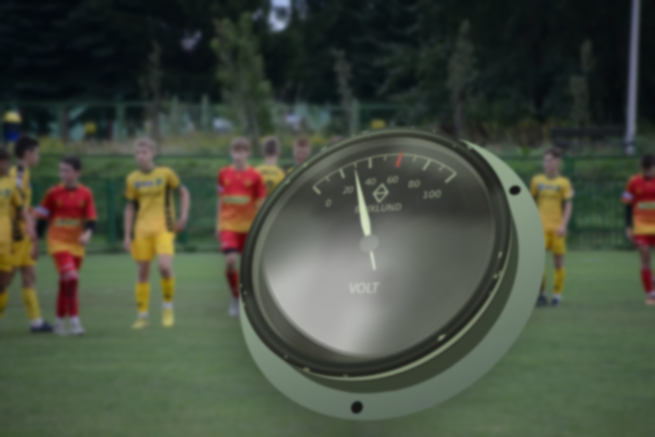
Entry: 30 V
